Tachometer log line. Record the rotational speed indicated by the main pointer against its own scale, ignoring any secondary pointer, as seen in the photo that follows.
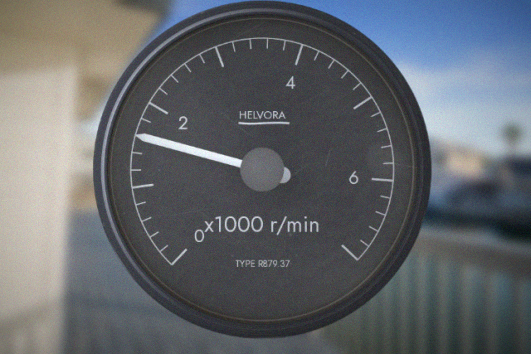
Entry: 1600 rpm
